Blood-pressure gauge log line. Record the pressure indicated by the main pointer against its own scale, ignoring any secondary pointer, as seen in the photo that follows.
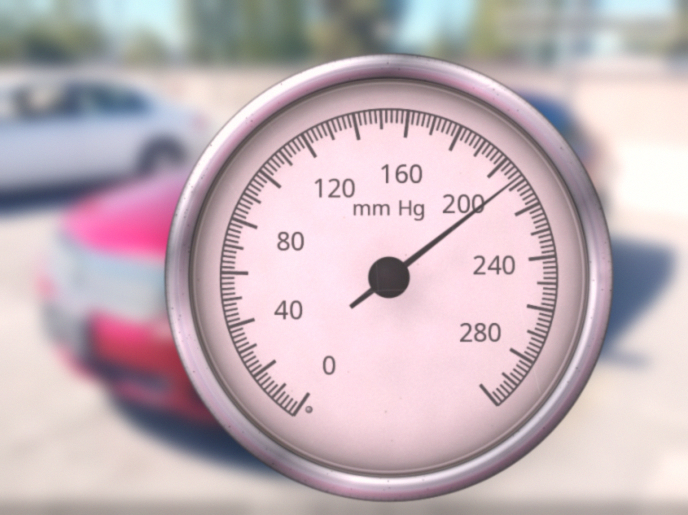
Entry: 208 mmHg
